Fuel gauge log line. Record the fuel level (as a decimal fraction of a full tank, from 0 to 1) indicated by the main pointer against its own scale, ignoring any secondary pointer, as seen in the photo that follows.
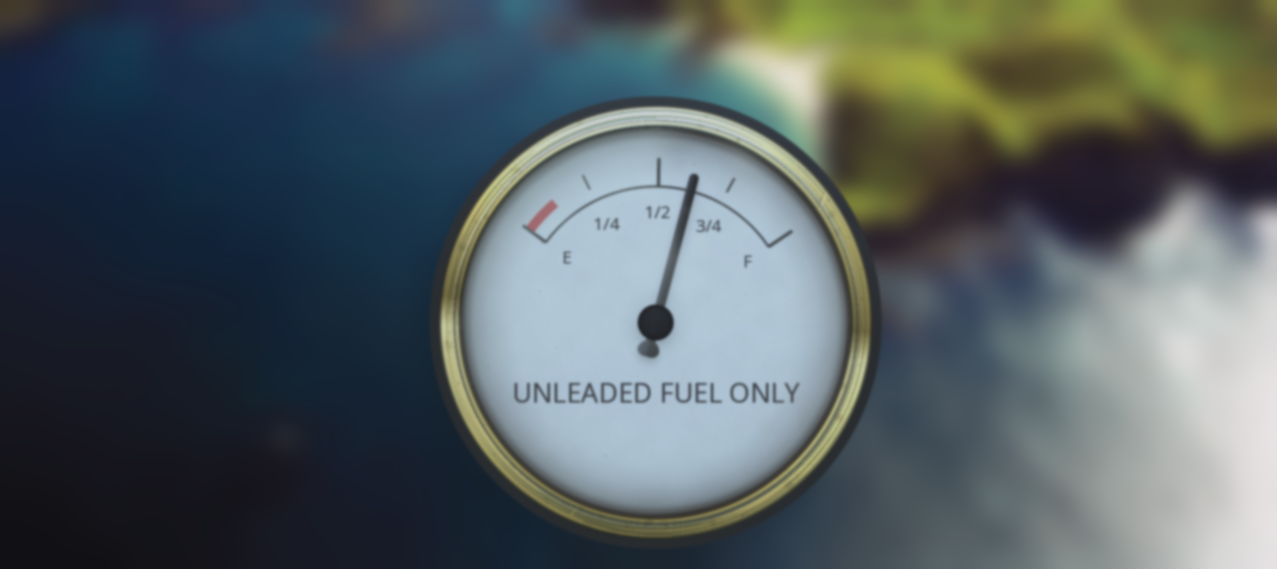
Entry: 0.625
